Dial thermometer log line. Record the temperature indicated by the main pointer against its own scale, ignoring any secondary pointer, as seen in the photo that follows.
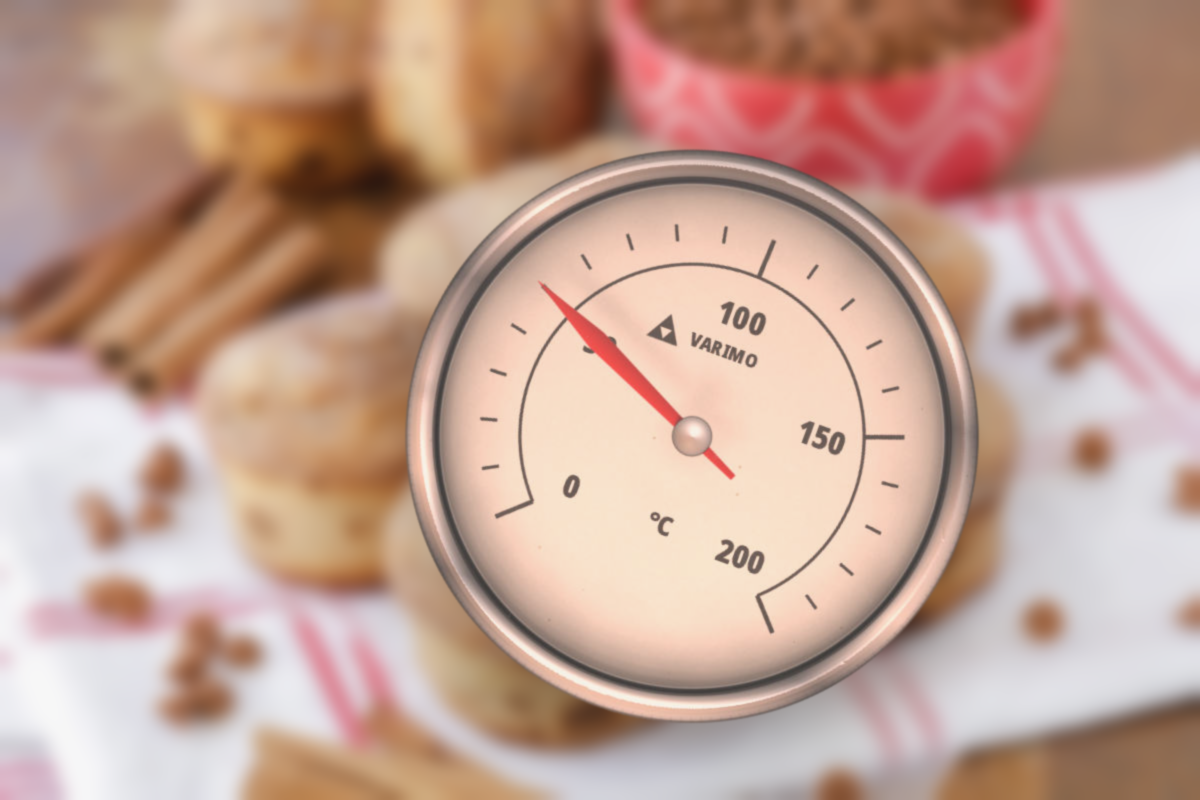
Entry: 50 °C
